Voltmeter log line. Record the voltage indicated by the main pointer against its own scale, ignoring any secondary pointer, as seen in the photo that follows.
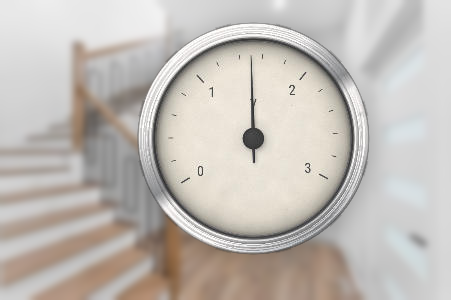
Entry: 1.5 V
